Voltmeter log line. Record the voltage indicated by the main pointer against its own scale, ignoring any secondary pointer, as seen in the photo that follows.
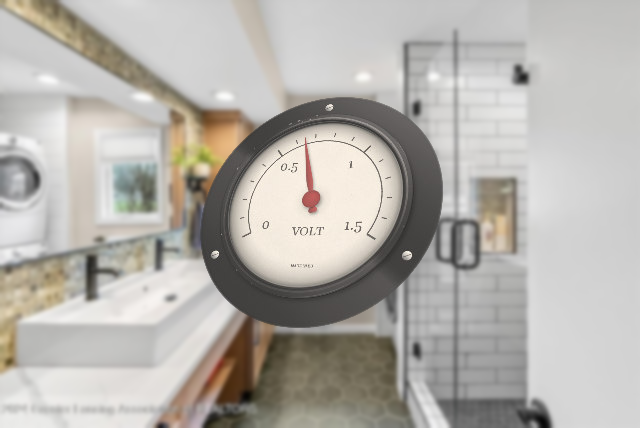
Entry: 0.65 V
